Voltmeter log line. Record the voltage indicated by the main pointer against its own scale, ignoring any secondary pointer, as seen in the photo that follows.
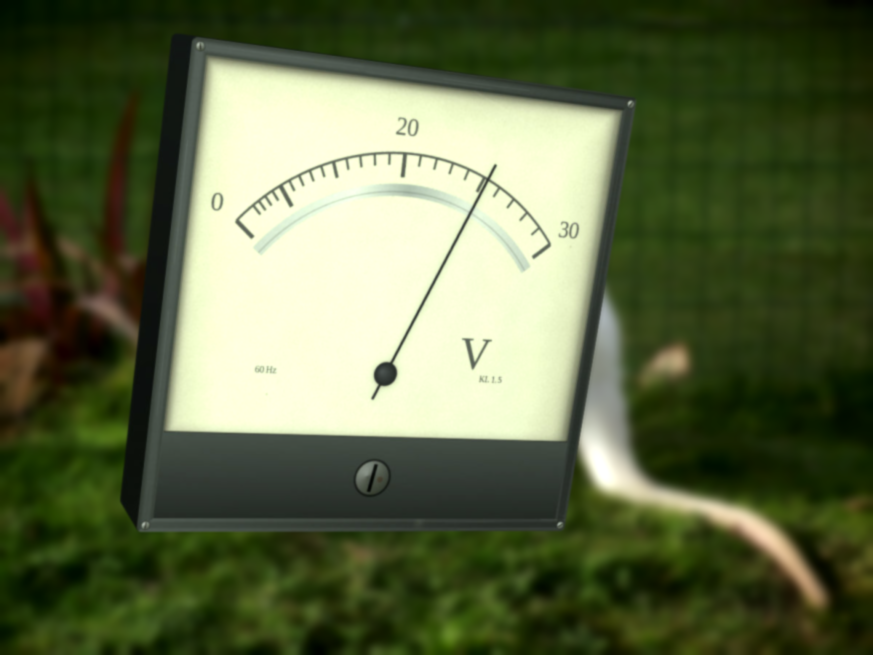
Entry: 25 V
